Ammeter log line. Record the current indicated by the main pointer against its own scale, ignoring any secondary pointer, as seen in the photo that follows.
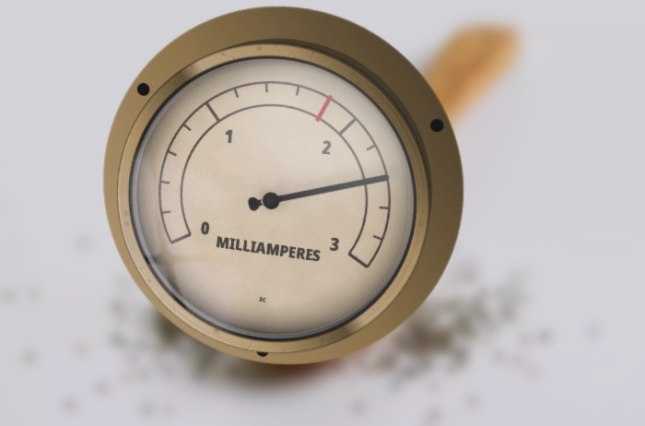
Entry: 2.4 mA
